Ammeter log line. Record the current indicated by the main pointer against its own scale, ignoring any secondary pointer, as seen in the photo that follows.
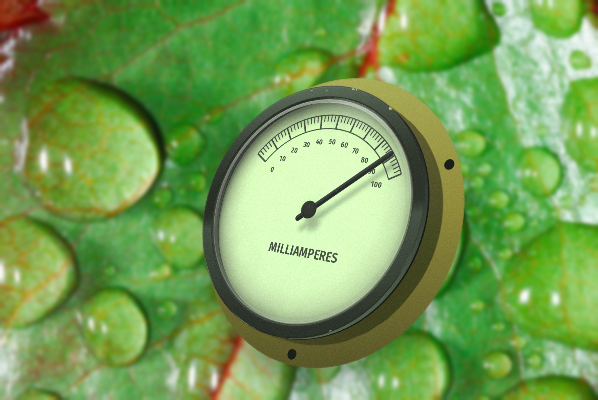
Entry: 90 mA
